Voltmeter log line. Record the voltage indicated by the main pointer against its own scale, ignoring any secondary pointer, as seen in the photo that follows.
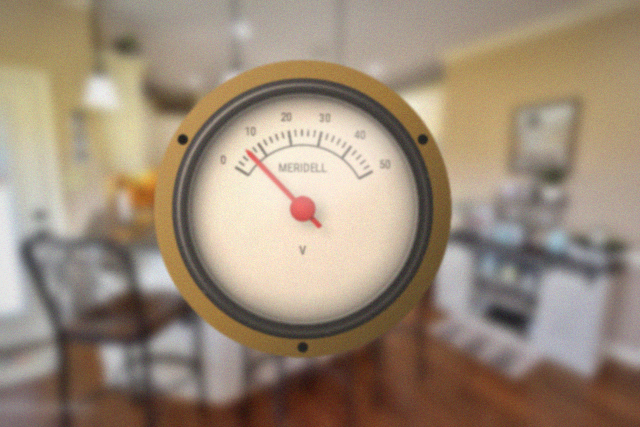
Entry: 6 V
